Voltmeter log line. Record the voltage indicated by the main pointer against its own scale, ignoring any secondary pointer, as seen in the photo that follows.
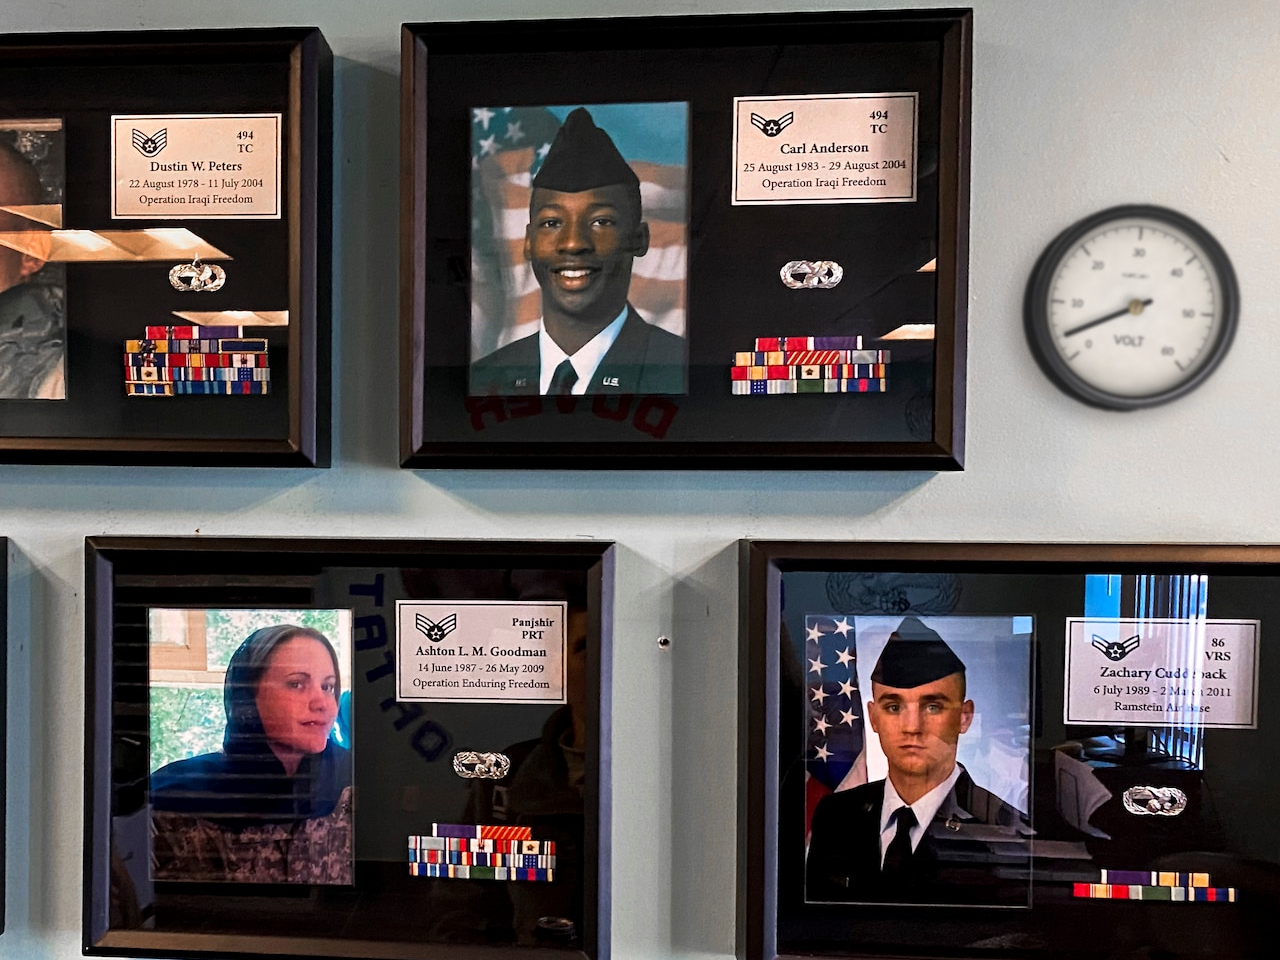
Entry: 4 V
